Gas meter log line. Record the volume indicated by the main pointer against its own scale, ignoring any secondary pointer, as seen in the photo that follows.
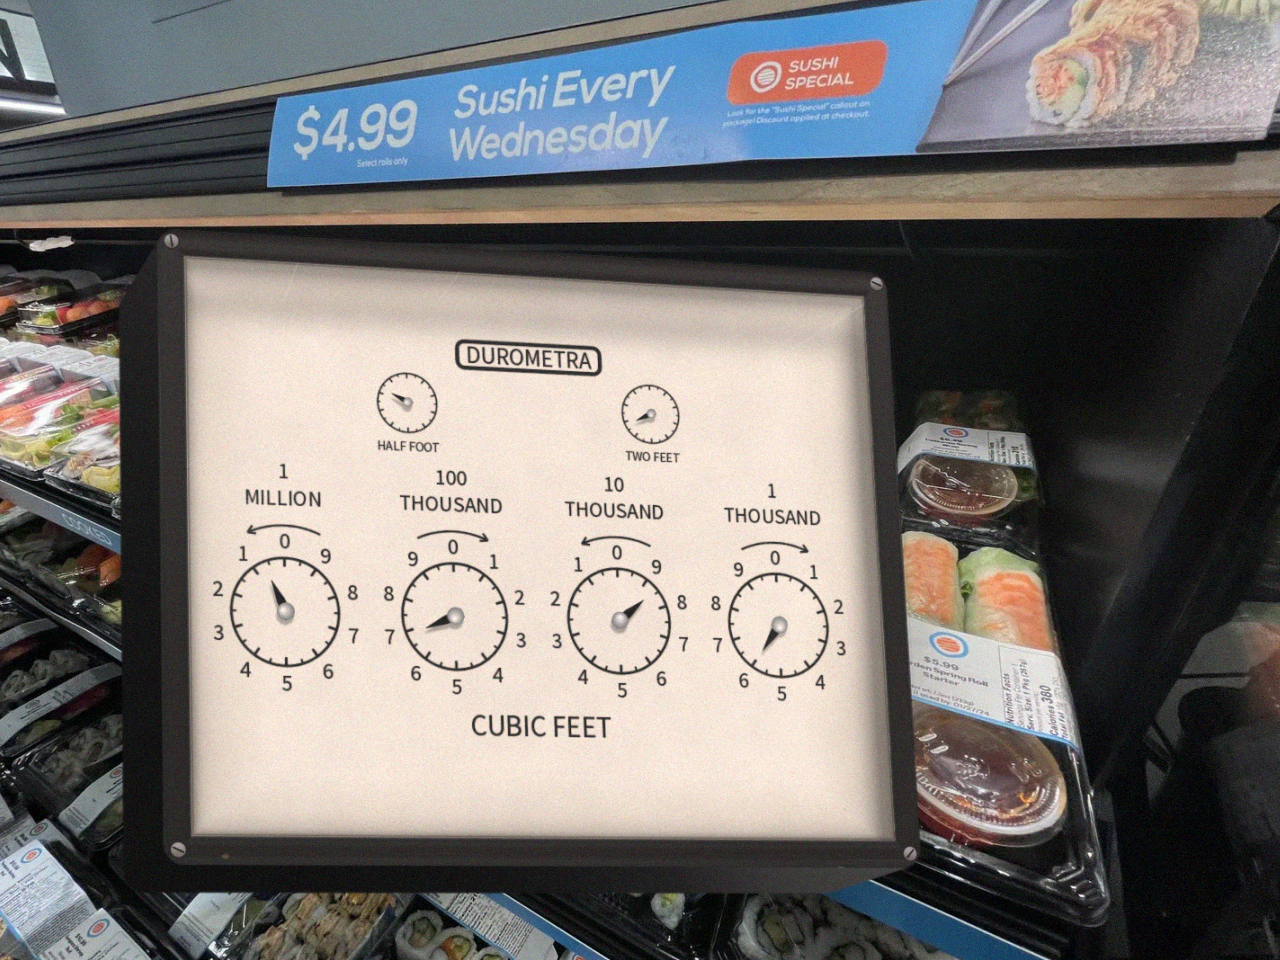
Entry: 68600 ft³
